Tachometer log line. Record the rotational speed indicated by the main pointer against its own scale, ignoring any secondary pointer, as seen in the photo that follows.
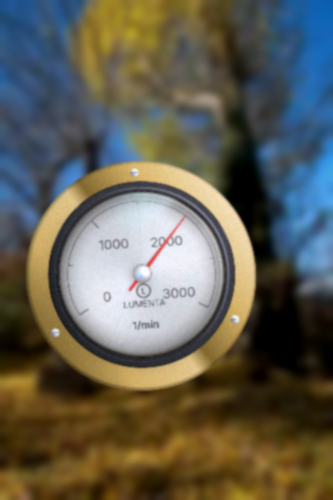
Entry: 2000 rpm
